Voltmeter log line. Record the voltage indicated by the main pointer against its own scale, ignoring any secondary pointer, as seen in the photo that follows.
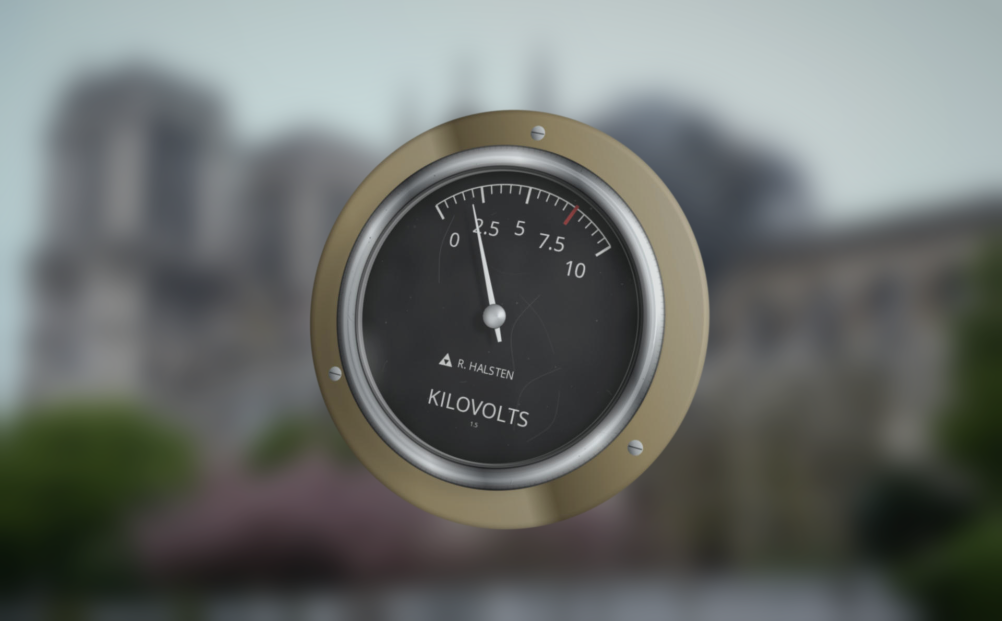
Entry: 2 kV
